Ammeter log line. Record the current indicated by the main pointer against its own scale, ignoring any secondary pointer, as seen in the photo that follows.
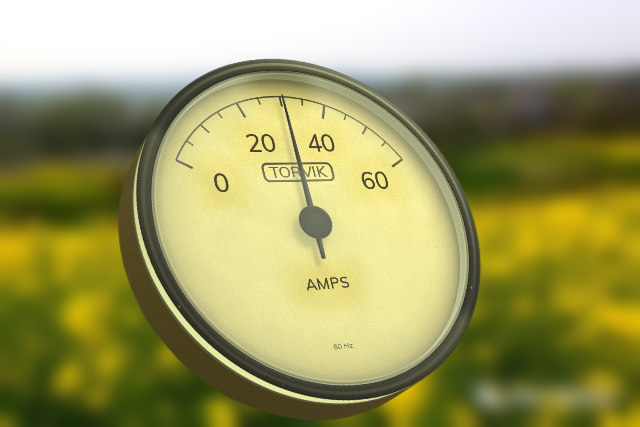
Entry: 30 A
